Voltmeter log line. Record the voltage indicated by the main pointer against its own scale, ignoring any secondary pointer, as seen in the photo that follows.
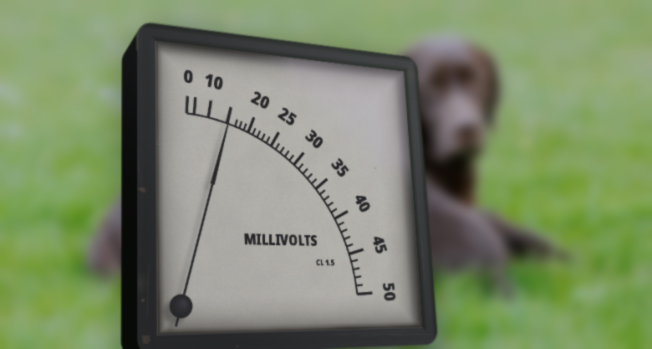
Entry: 15 mV
